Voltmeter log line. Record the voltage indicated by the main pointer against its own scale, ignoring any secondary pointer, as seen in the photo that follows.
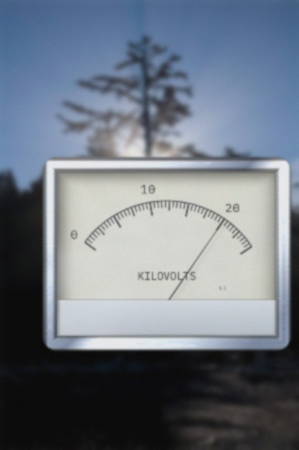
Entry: 20 kV
